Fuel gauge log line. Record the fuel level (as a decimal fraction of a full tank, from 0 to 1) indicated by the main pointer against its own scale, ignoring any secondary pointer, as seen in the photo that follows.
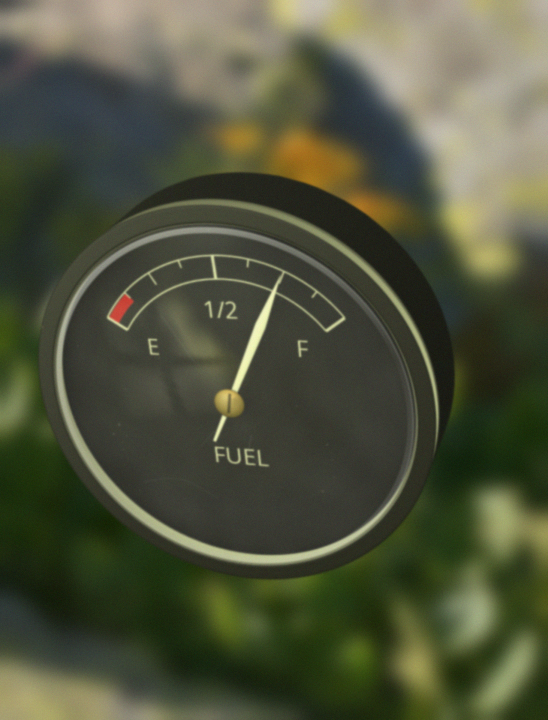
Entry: 0.75
